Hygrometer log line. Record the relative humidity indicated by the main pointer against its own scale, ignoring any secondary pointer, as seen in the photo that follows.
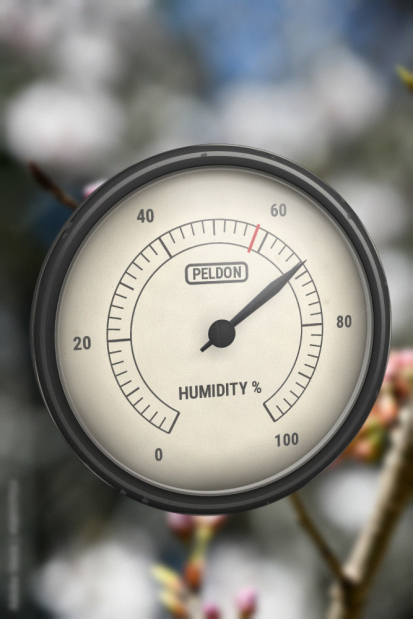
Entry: 68 %
